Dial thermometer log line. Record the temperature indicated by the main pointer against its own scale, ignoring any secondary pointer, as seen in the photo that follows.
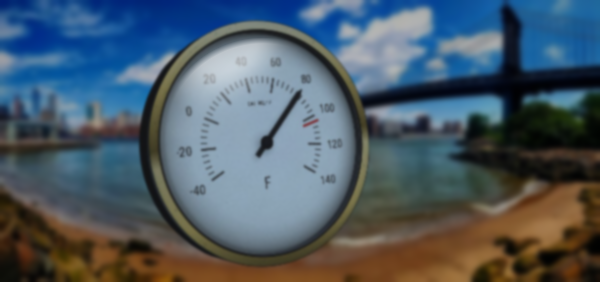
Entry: 80 °F
